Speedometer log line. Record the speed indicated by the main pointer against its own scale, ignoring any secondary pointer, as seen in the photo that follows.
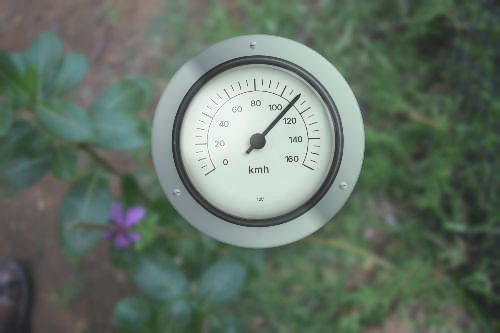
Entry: 110 km/h
